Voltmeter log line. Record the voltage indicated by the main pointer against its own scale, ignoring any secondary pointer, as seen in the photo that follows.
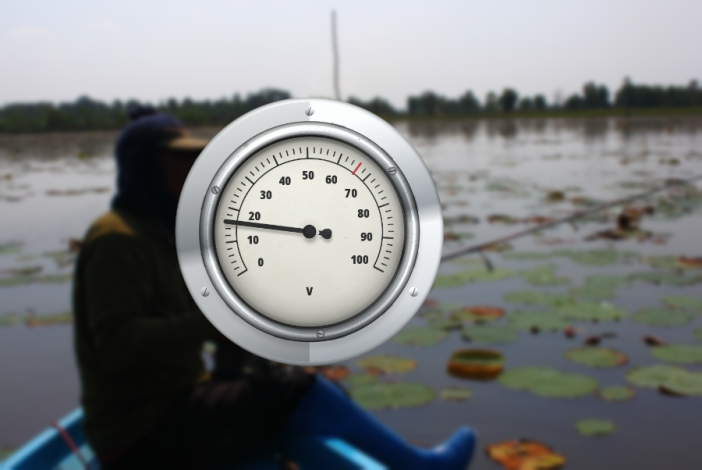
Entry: 16 V
